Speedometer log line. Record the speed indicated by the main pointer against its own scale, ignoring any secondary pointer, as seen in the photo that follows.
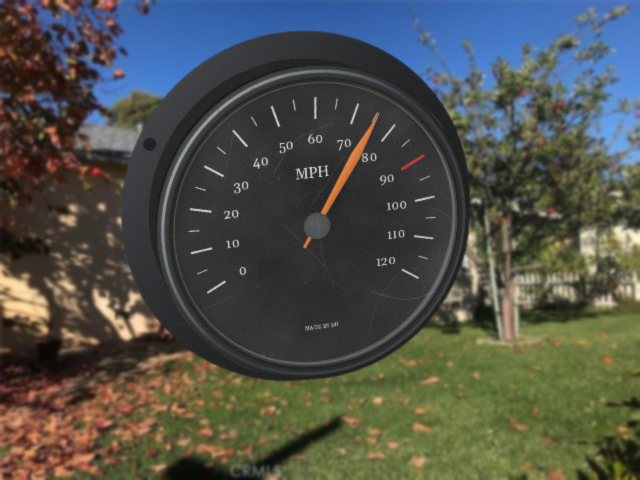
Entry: 75 mph
